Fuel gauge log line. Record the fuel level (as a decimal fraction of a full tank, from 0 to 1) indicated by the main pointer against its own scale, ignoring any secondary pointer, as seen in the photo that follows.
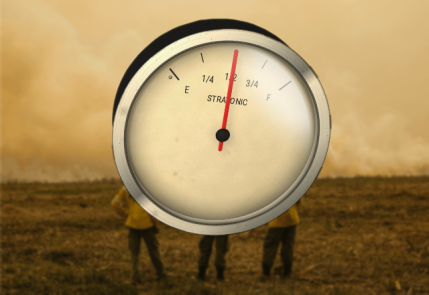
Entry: 0.5
